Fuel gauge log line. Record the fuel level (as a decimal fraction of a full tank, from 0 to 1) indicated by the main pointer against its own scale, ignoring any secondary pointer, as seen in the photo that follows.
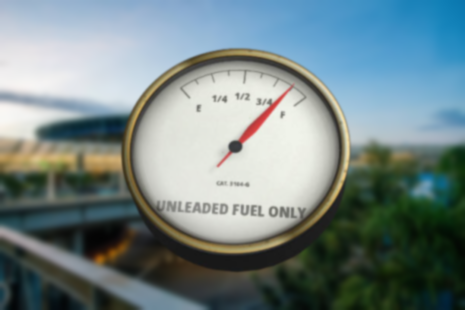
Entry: 0.875
